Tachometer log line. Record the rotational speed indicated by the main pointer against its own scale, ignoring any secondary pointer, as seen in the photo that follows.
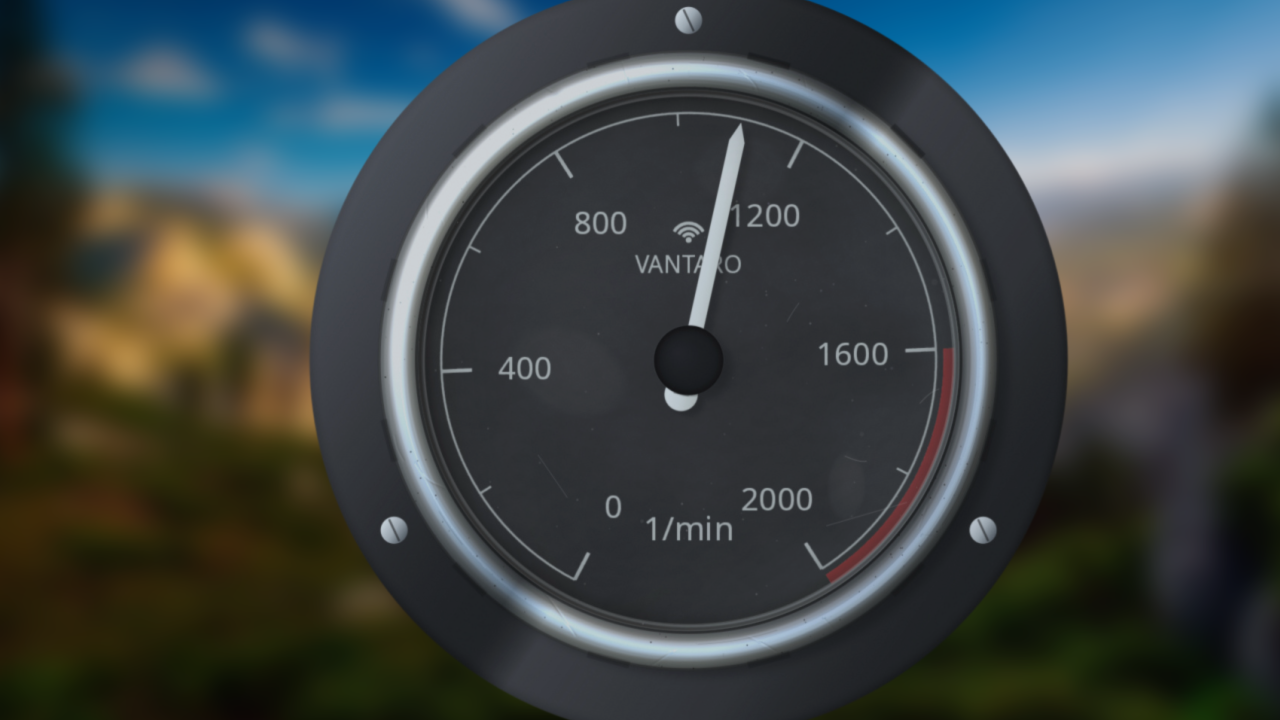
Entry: 1100 rpm
